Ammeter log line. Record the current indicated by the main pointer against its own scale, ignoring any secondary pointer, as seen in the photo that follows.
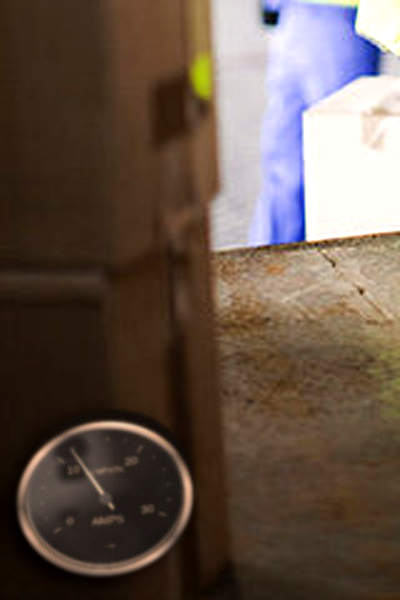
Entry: 12 A
